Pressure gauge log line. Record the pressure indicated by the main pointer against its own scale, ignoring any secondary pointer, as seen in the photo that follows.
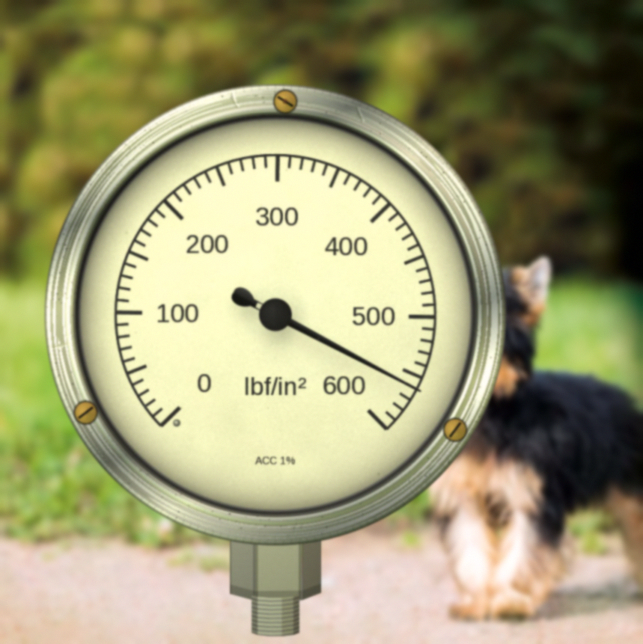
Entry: 560 psi
